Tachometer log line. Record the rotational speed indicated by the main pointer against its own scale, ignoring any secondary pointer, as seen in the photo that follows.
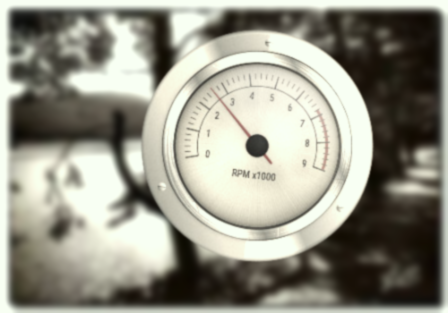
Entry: 2600 rpm
